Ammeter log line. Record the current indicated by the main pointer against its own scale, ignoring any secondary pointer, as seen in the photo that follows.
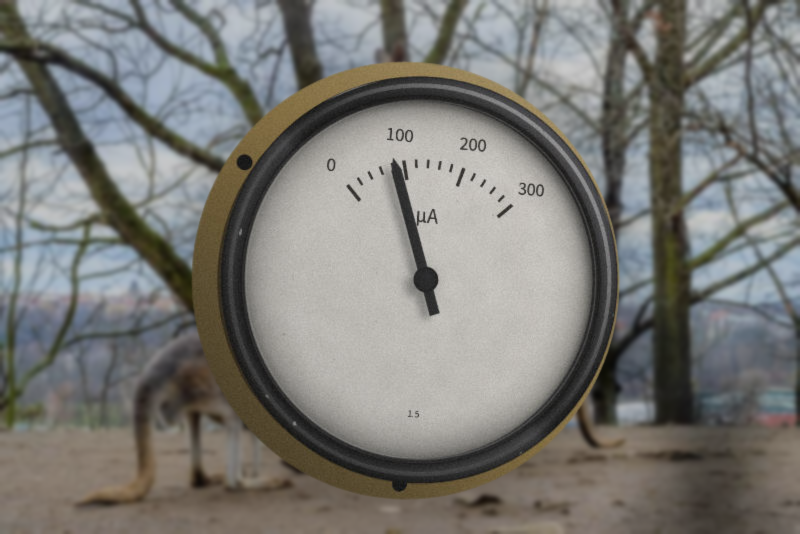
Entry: 80 µA
